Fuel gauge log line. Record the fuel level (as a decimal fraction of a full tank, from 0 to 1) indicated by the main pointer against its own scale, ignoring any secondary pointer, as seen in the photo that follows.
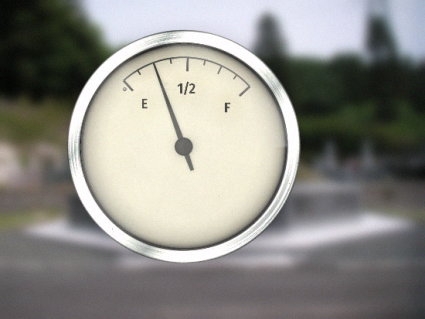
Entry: 0.25
